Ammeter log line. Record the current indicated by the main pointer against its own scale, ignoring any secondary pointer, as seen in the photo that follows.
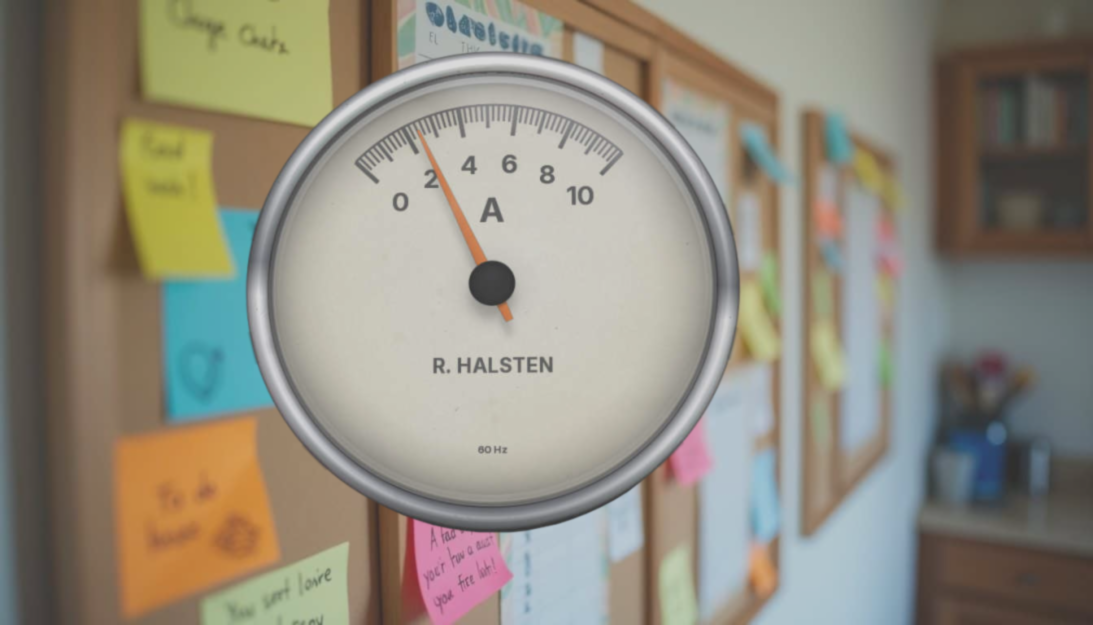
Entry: 2.4 A
